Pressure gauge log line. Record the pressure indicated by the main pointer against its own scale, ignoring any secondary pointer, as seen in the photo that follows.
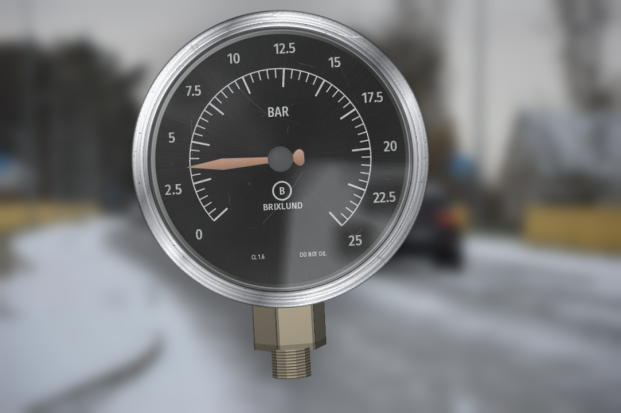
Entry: 3.5 bar
